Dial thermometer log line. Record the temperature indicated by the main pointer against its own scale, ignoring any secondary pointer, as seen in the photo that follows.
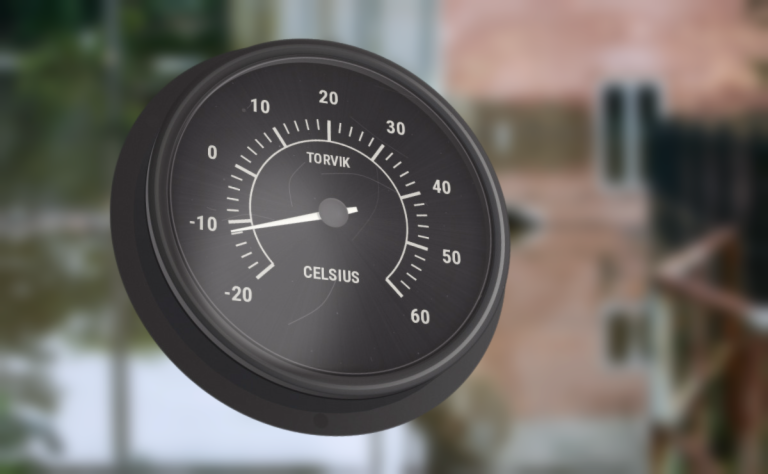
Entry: -12 °C
